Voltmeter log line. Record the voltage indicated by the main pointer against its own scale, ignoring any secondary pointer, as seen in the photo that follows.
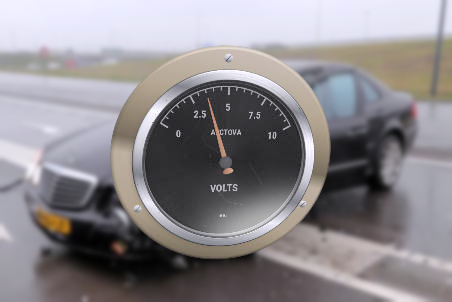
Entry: 3.5 V
